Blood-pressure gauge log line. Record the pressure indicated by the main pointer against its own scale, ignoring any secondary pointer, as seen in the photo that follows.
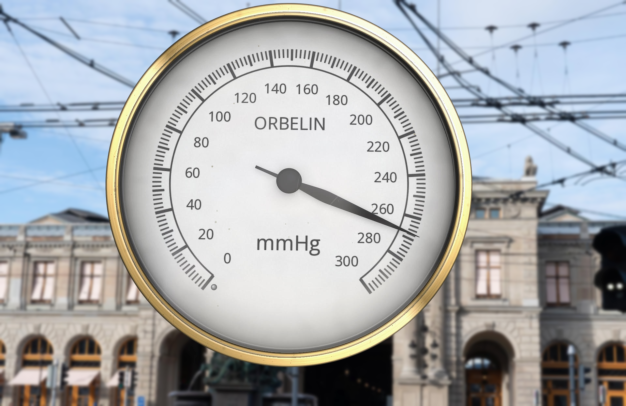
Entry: 268 mmHg
